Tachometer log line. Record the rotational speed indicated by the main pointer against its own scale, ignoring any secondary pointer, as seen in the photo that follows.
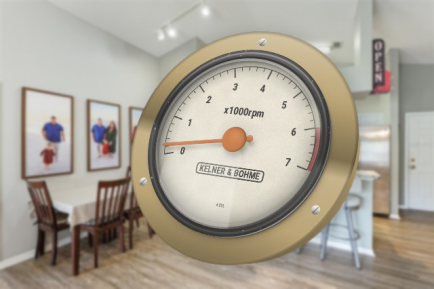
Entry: 200 rpm
